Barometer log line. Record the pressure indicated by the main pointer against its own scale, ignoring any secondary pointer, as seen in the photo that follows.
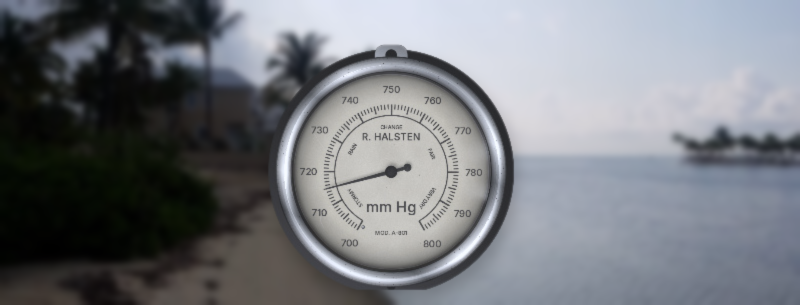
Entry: 715 mmHg
